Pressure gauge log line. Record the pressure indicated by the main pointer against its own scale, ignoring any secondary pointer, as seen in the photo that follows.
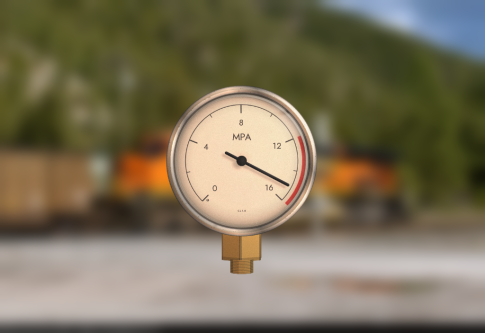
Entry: 15 MPa
